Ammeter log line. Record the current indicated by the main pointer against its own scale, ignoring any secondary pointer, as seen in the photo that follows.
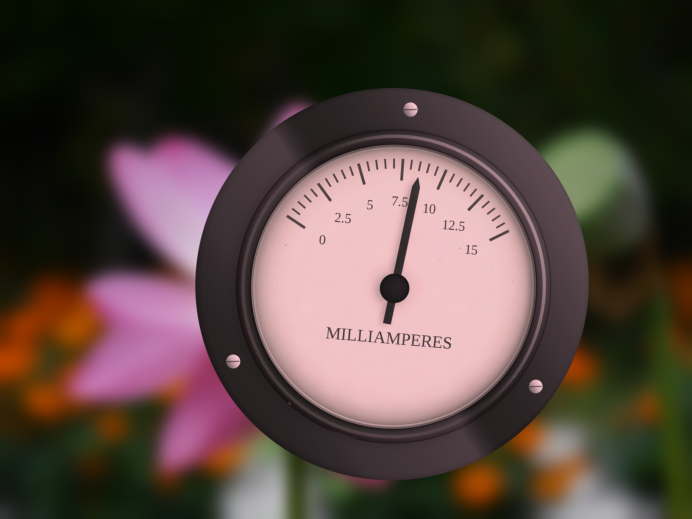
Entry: 8.5 mA
